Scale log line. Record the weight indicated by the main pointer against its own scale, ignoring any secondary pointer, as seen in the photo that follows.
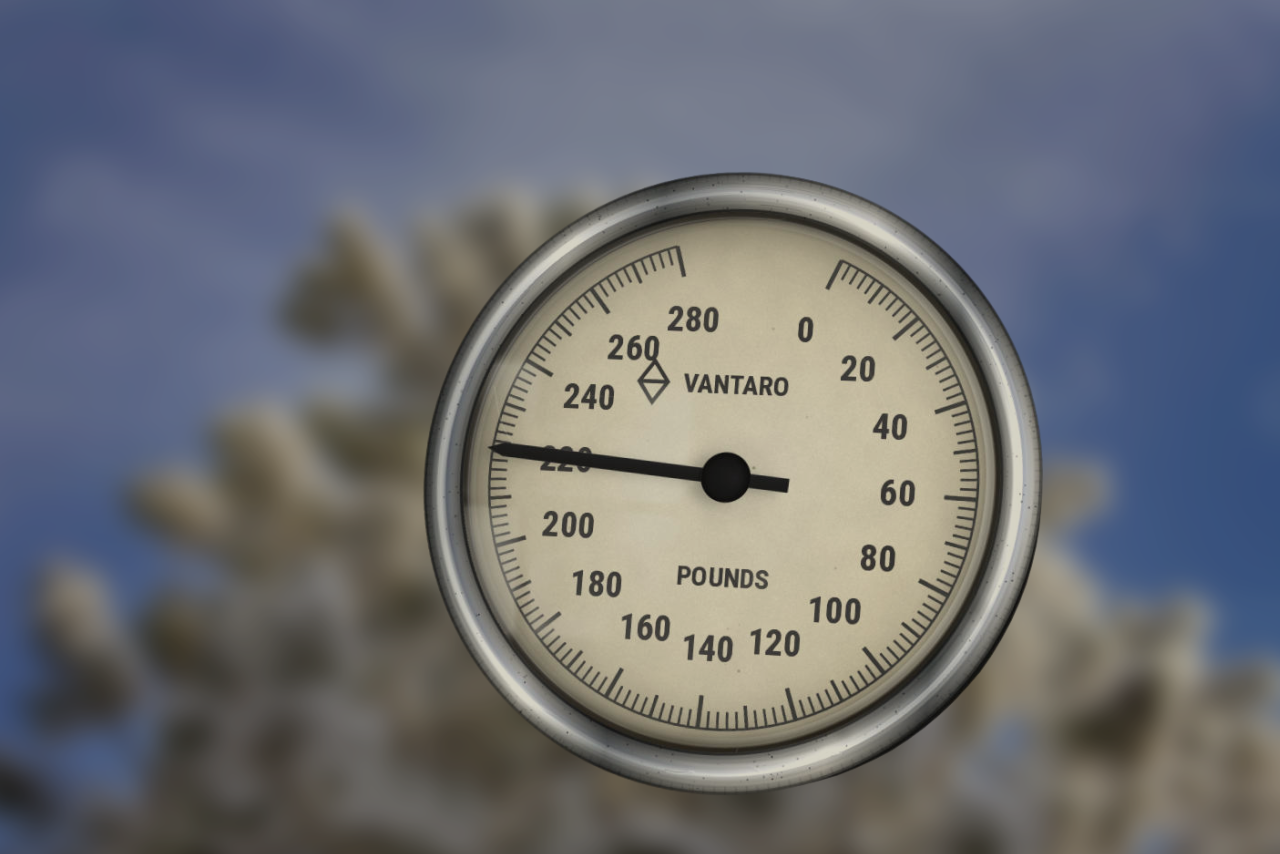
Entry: 220 lb
